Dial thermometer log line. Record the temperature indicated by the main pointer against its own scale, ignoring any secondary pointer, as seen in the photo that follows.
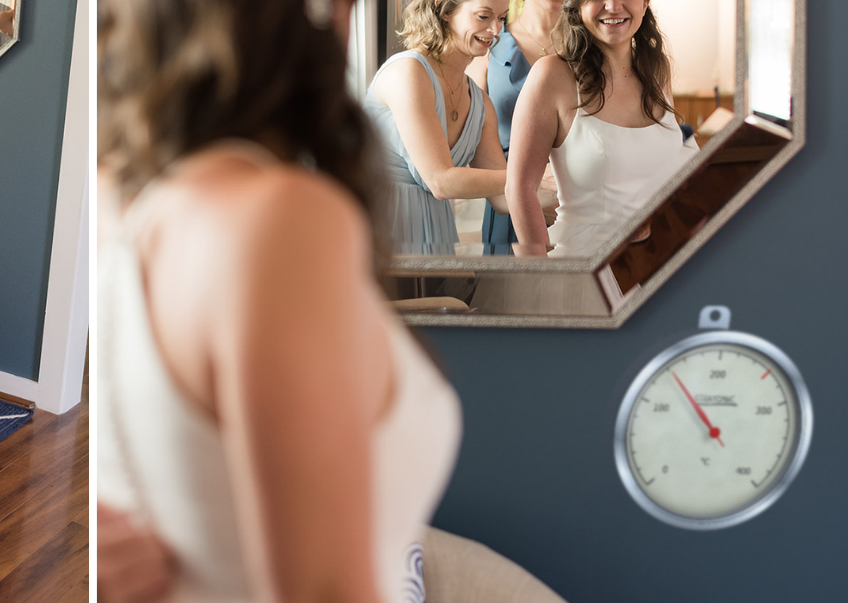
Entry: 140 °C
